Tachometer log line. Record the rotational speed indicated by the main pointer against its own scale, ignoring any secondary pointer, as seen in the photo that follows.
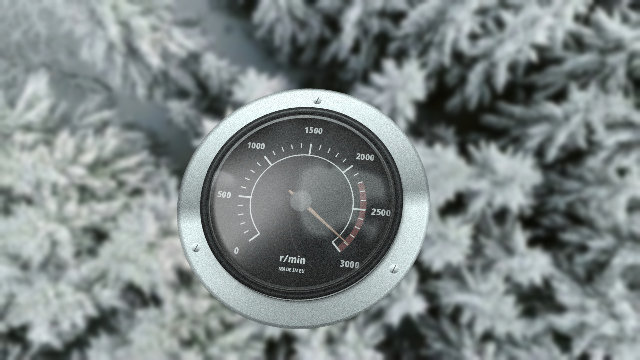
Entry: 2900 rpm
